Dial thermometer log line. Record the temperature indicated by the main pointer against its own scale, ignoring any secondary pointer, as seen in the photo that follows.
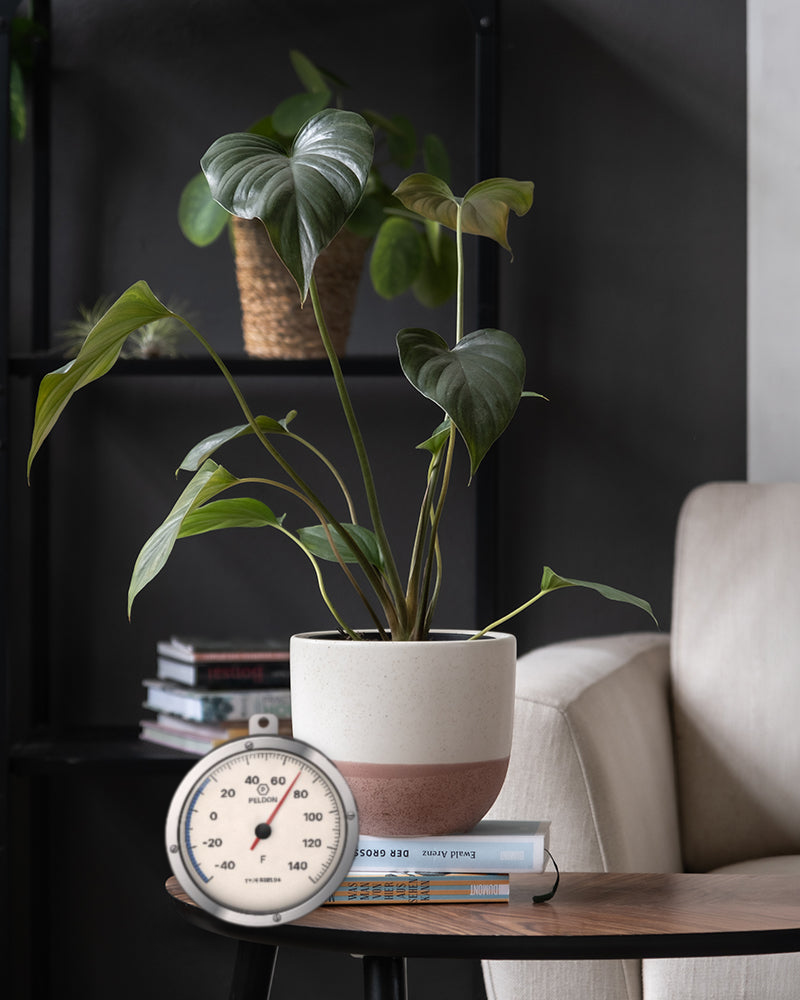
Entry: 70 °F
